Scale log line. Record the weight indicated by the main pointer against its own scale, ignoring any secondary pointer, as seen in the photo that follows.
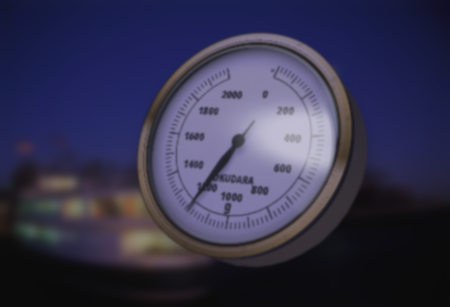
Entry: 1200 g
